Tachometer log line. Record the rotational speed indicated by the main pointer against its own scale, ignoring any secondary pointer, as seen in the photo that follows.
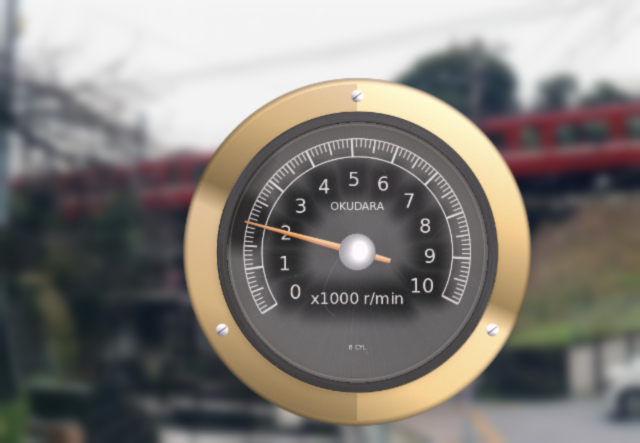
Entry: 2000 rpm
